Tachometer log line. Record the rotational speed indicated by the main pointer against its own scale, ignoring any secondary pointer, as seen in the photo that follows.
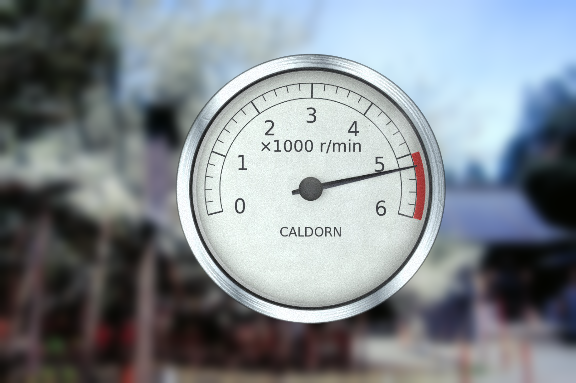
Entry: 5200 rpm
